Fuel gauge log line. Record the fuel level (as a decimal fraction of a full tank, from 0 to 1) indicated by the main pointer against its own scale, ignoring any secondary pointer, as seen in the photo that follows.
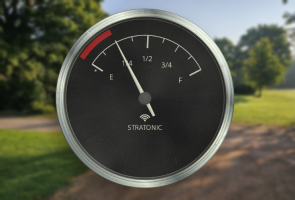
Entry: 0.25
